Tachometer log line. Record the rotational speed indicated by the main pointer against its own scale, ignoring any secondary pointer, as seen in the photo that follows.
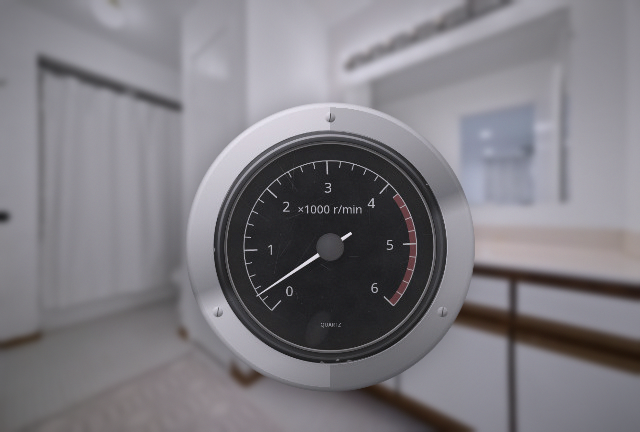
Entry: 300 rpm
